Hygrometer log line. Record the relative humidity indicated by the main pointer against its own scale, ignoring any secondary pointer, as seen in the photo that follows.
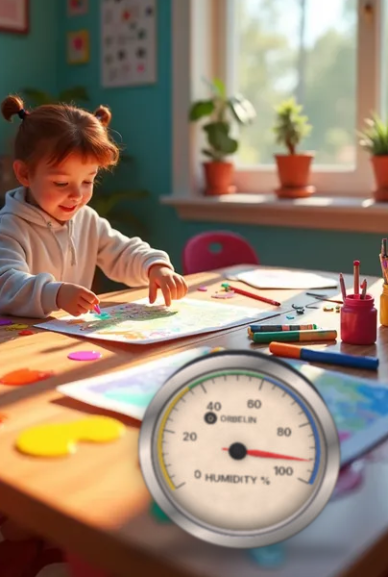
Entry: 92 %
